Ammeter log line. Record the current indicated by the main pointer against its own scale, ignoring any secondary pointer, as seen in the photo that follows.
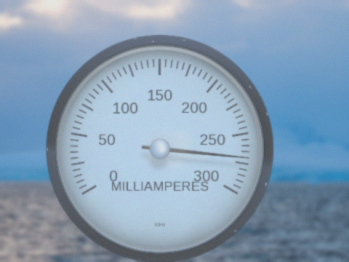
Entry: 270 mA
